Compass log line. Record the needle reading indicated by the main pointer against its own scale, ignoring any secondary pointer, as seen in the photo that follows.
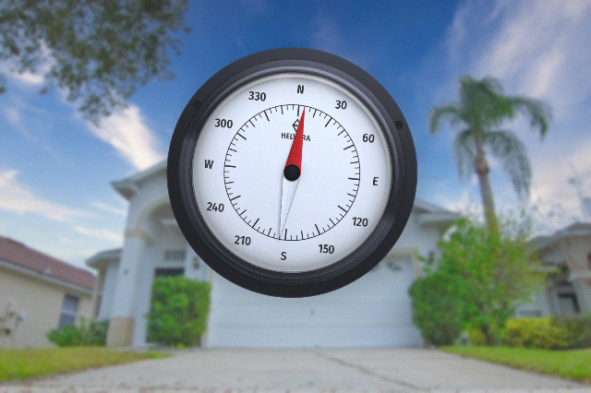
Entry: 5 °
